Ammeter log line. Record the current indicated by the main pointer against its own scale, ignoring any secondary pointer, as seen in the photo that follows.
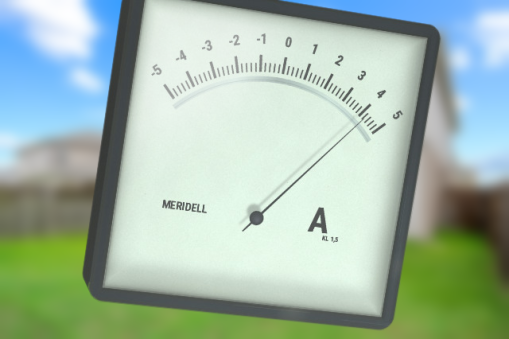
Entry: 4.2 A
